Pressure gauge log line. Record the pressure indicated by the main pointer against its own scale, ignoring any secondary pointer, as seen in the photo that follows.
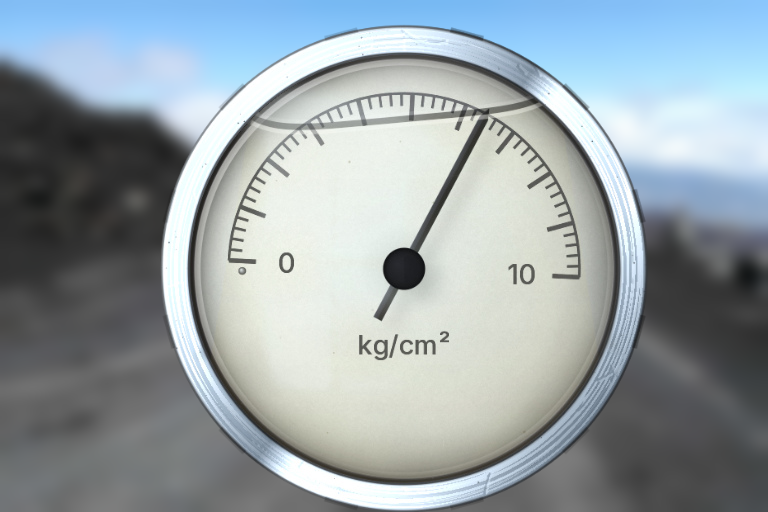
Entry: 6.4 kg/cm²
